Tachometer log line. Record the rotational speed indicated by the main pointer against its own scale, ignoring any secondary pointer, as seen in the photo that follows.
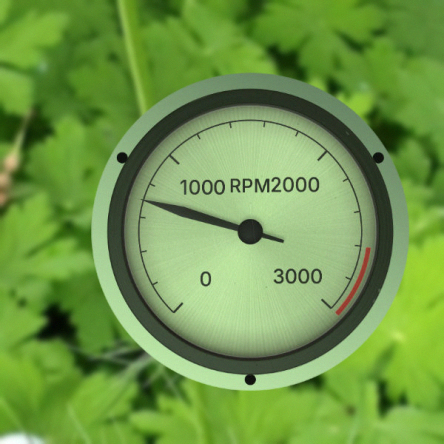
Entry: 700 rpm
